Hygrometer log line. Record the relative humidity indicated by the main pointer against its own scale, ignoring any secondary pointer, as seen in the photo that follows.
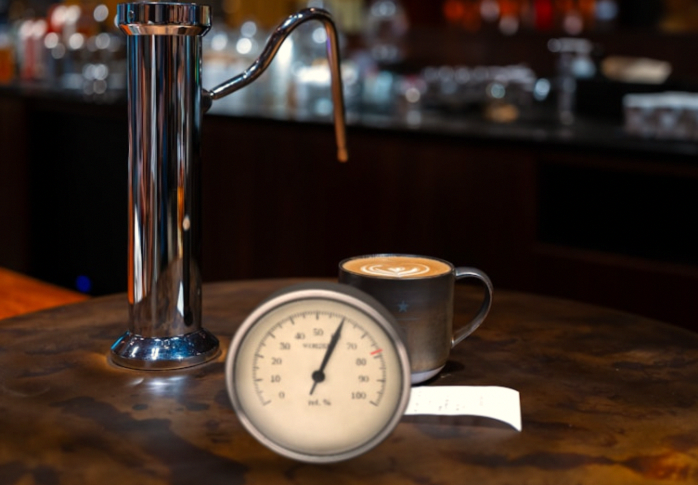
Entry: 60 %
